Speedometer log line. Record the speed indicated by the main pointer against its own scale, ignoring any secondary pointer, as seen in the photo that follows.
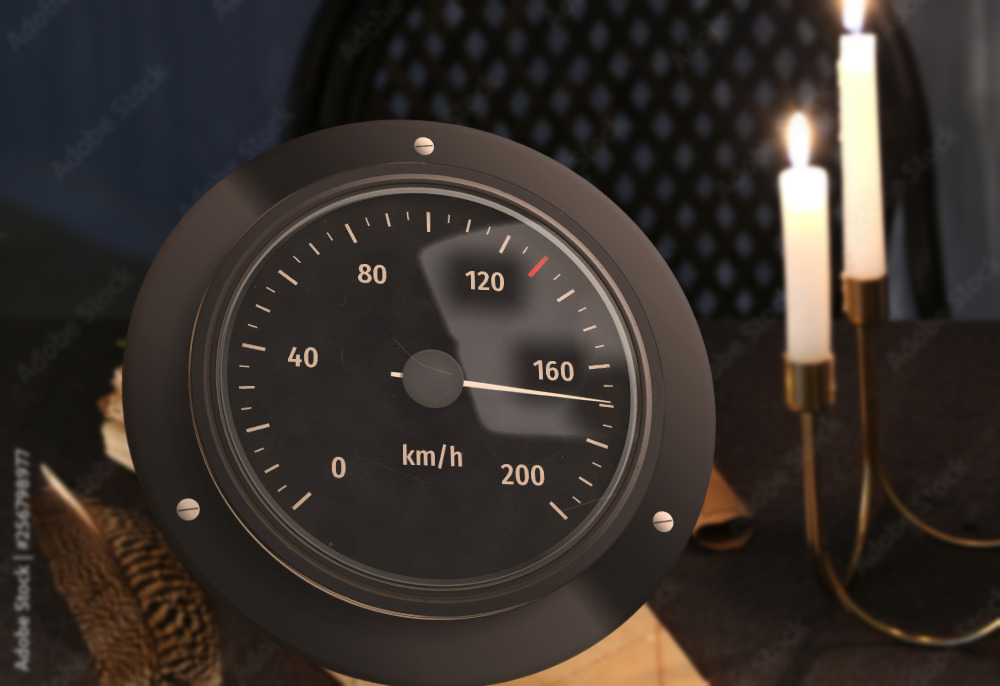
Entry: 170 km/h
